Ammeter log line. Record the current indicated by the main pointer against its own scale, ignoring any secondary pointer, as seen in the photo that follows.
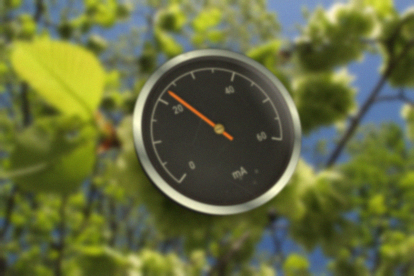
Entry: 22.5 mA
